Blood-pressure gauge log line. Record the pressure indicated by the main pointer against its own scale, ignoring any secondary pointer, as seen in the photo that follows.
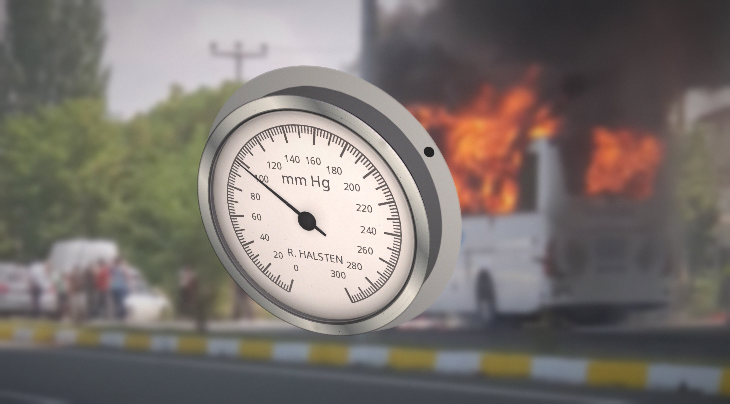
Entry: 100 mmHg
